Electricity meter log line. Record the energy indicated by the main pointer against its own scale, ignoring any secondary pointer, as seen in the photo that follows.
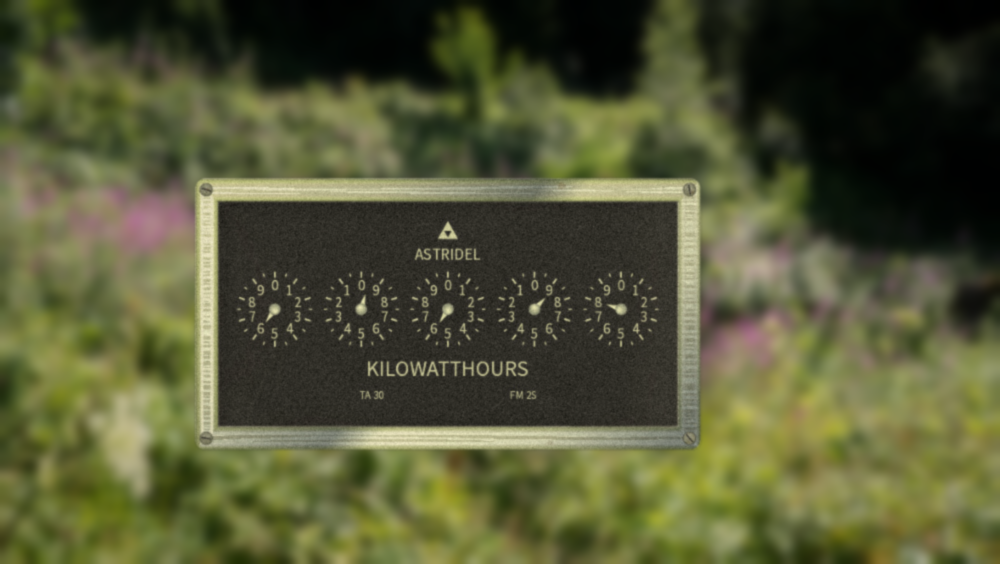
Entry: 59588 kWh
